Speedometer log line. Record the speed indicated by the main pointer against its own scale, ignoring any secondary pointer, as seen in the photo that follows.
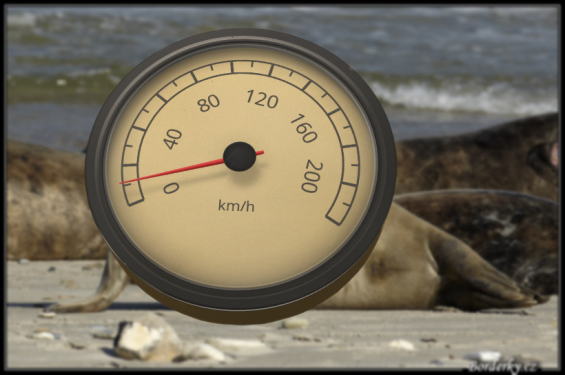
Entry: 10 km/h
